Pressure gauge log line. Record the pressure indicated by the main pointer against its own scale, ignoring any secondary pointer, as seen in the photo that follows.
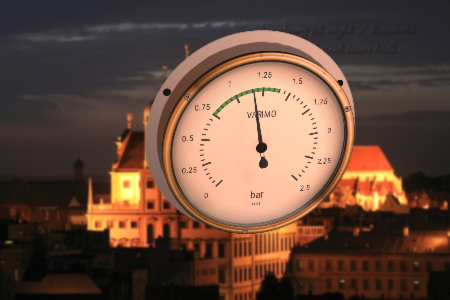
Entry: 1.15 bar
